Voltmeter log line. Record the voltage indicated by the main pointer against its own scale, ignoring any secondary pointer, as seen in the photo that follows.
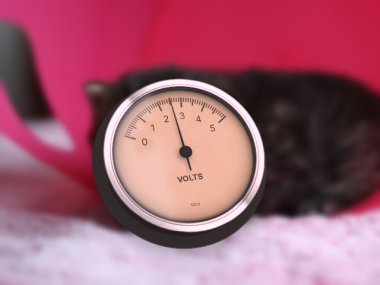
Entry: 2.5 V
